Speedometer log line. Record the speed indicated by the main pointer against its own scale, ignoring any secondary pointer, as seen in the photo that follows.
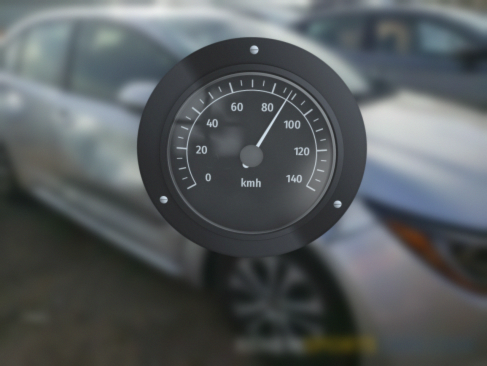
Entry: 87.5 km/h
